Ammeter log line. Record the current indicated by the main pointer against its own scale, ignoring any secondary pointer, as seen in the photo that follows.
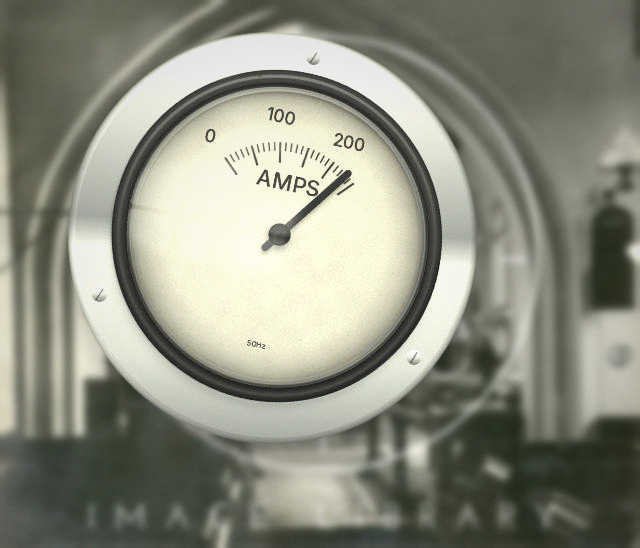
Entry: 230 A
